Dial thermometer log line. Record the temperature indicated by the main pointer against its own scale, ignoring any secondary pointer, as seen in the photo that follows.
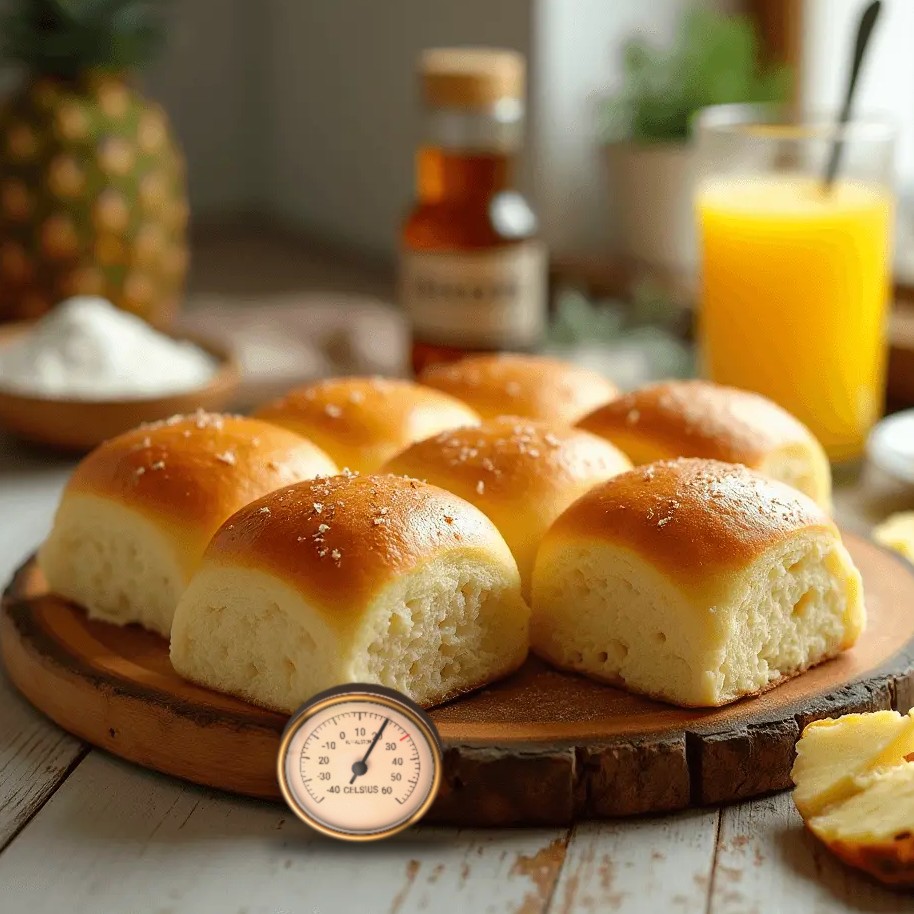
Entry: 20 °C
